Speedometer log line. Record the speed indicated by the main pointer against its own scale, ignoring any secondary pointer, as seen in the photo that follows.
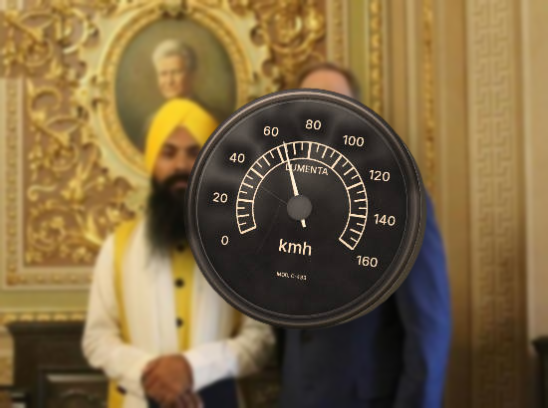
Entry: 65 km/h
